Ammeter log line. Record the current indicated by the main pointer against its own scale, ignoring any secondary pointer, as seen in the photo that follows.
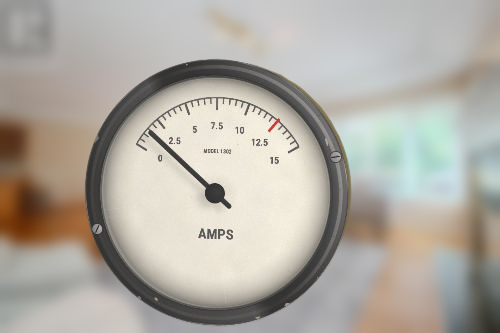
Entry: 1.5 A
